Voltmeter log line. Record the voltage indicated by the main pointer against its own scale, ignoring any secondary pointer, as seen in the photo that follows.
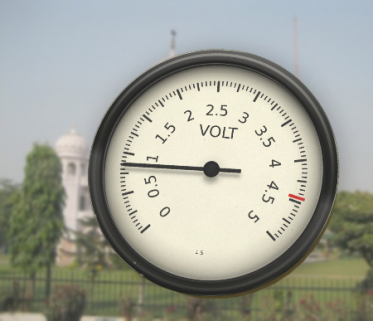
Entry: 0.85 V
